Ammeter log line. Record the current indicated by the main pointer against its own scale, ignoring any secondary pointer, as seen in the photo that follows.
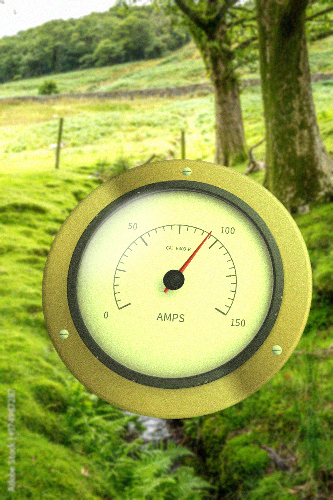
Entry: 95 A
